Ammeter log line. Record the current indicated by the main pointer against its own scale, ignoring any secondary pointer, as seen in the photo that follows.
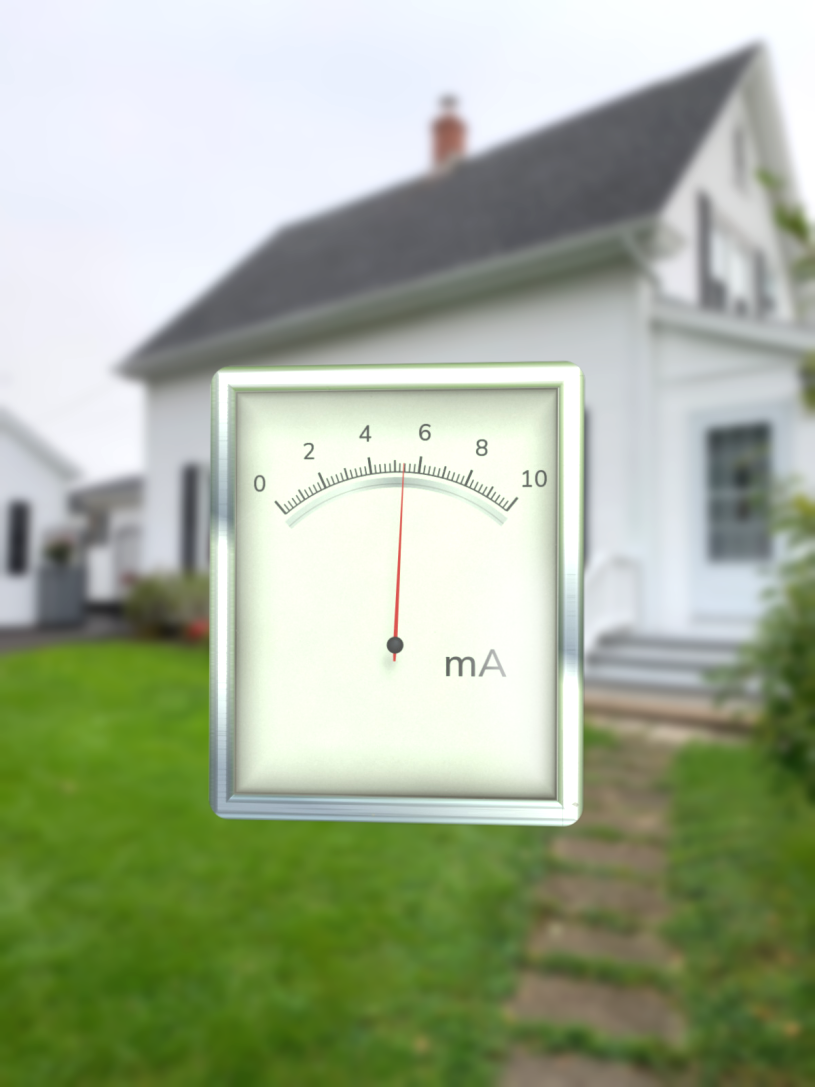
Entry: 5.4 mA
